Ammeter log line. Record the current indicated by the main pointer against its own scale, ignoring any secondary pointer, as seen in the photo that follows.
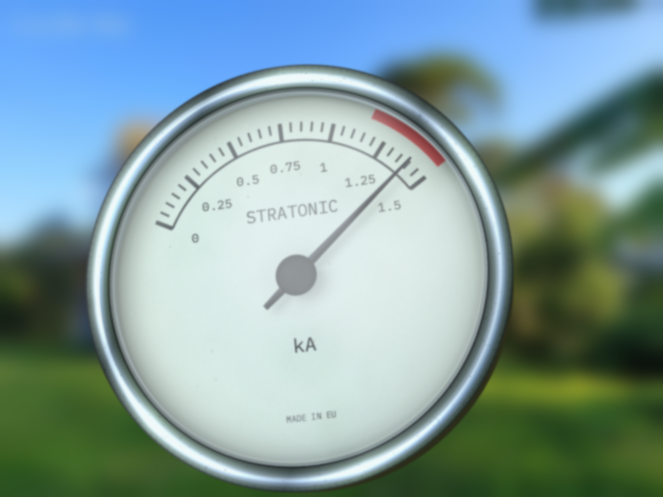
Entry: 1.4 kA
